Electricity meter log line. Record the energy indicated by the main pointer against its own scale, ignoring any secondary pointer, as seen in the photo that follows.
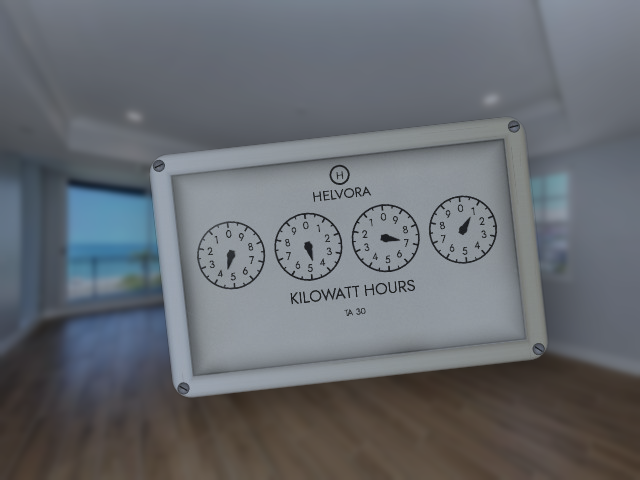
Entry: 4471 kWh
